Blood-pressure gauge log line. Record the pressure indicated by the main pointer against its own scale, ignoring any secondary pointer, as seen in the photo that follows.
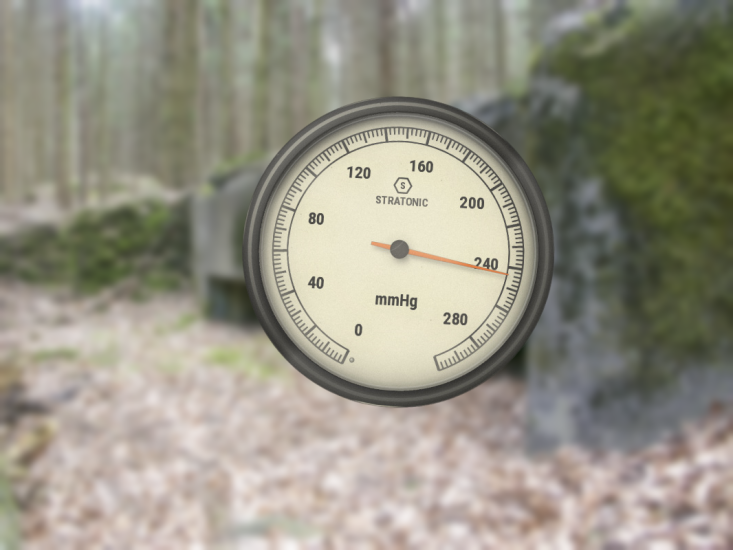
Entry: 244 mmHg
